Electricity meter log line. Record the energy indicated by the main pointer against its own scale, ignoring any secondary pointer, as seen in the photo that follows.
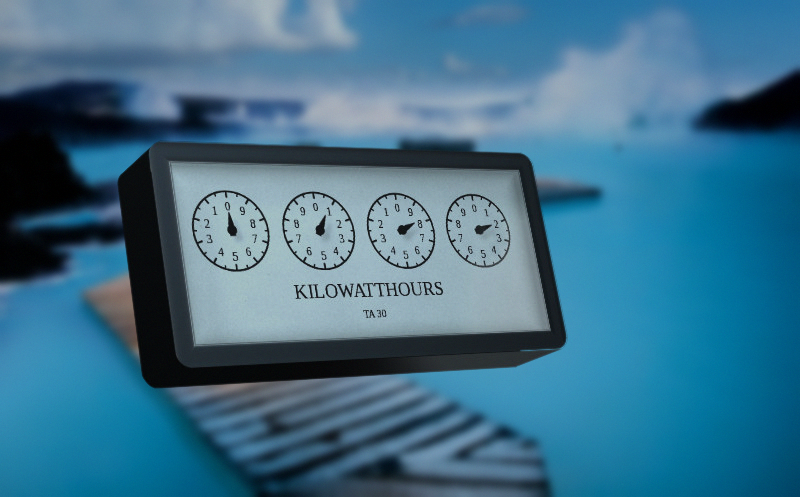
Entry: 82 kWh
